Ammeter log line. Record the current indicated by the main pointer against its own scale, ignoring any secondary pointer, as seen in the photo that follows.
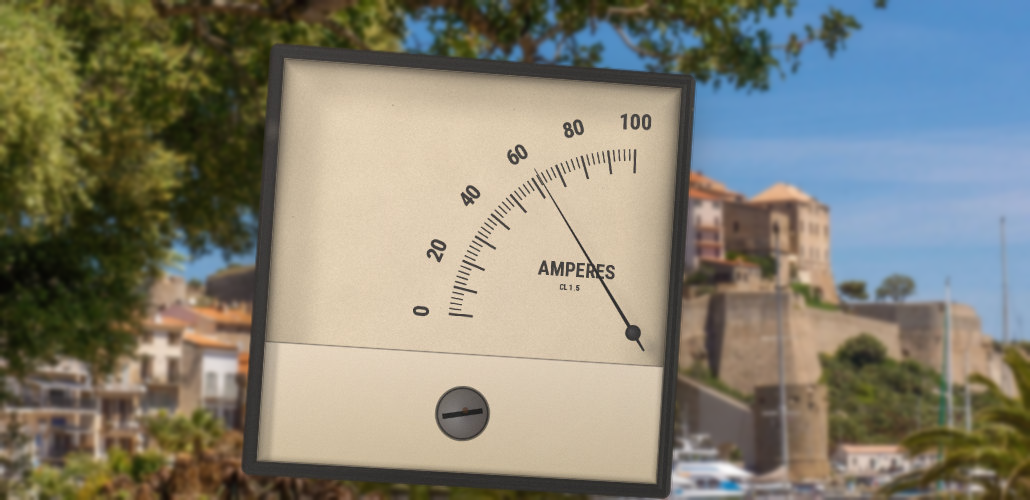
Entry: 62 A
